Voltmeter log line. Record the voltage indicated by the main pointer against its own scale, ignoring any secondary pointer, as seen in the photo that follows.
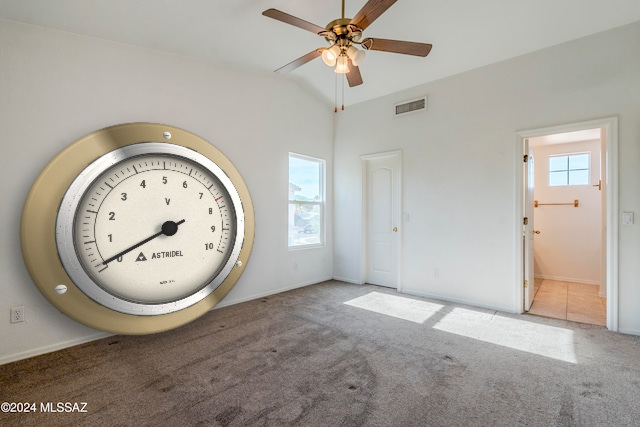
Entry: 0.2 V
